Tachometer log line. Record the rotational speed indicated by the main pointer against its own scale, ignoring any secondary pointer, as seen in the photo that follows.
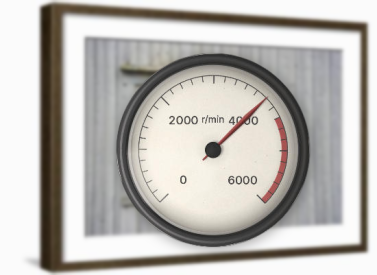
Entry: 4000 rpm
